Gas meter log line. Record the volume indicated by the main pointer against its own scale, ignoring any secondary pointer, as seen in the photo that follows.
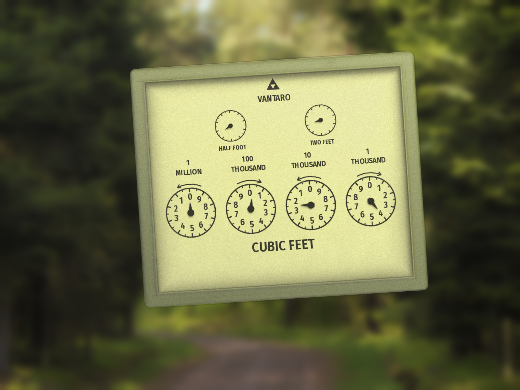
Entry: 2400 ft³
